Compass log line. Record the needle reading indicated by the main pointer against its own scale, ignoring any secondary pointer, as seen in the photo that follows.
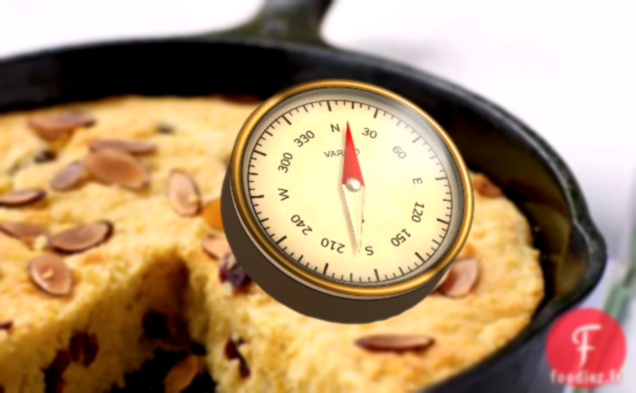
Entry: 10 °
